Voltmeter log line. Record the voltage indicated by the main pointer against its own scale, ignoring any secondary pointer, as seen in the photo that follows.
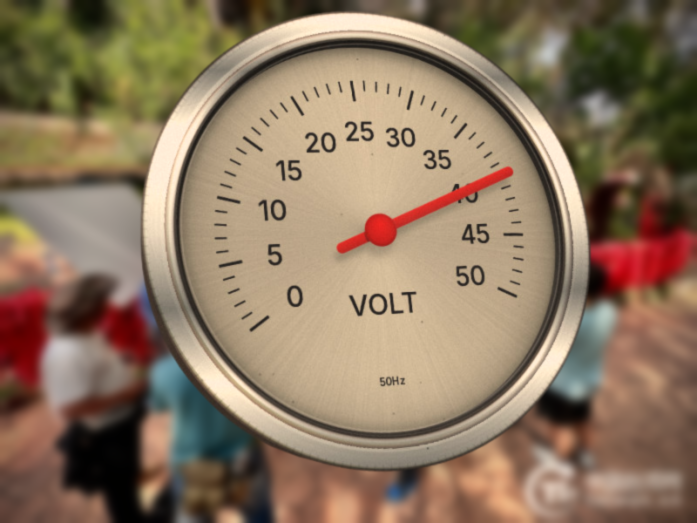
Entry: 40 V
